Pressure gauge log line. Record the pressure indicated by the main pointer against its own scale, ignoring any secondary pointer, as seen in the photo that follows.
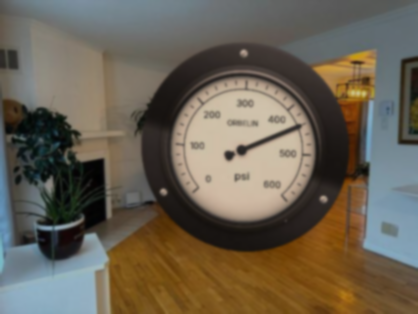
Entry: 440 psi
